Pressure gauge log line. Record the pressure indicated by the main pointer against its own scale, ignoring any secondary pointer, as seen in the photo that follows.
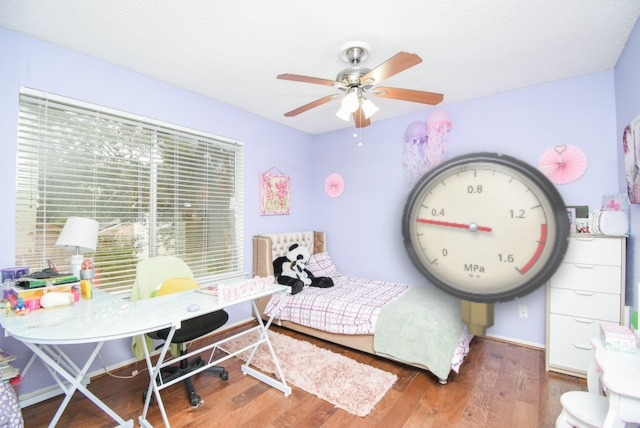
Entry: 0.3 MPa
